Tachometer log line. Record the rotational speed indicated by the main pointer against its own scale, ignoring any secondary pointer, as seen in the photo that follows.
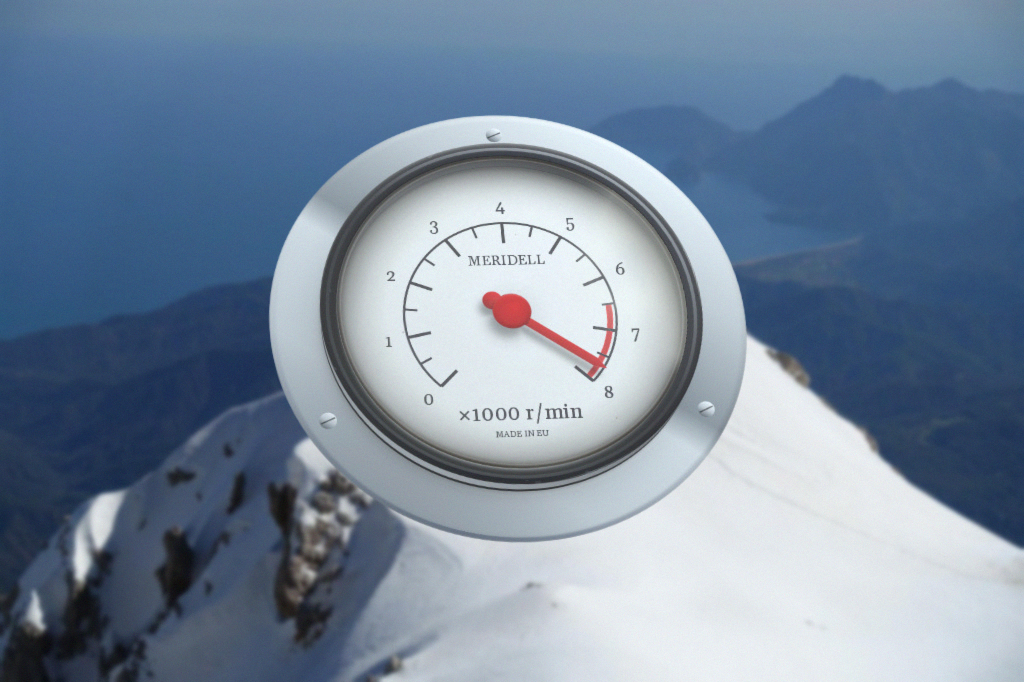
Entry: 7750 rpm
